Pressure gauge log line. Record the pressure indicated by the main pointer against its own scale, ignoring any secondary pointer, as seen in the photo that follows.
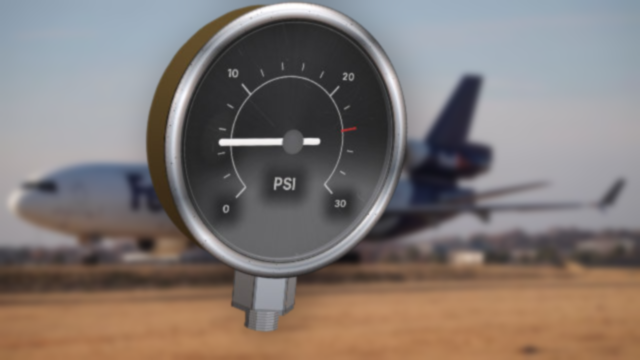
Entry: 5 psi
